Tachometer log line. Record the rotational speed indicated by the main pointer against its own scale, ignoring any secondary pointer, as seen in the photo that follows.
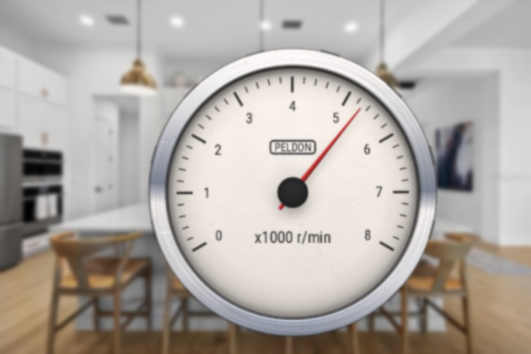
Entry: 5300 rpm
